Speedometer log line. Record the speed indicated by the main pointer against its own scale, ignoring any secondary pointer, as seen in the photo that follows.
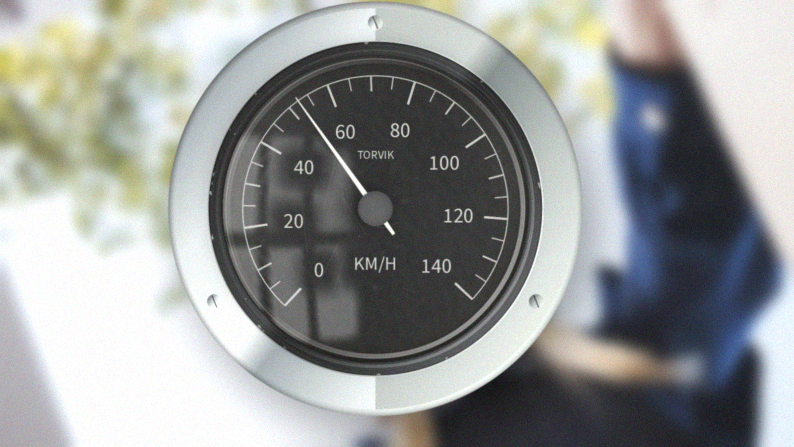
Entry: 52.5 km/h
